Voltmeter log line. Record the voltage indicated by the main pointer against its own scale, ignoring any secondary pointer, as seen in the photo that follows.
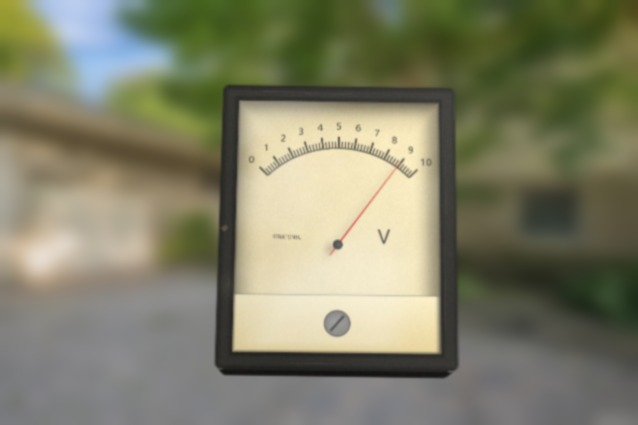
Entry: 9 V
